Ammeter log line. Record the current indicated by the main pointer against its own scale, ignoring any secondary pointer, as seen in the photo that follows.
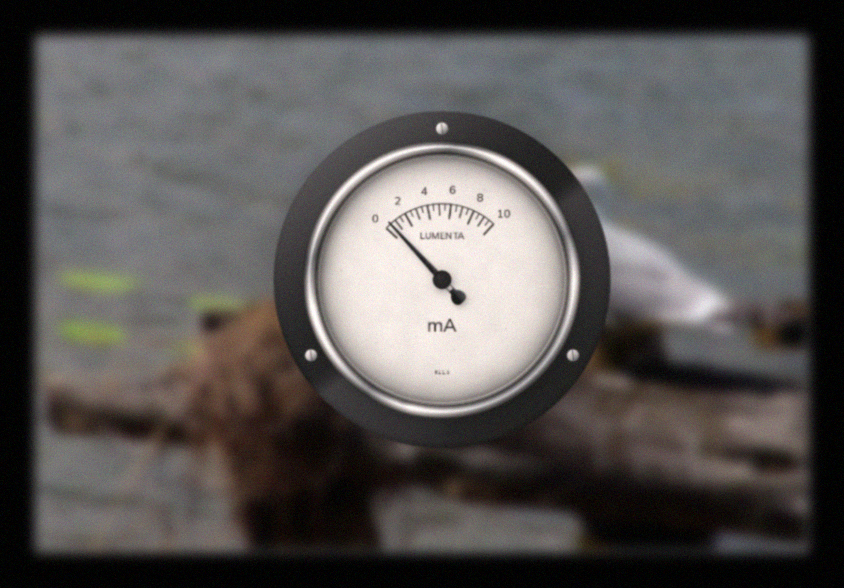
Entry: 0.5 mA
